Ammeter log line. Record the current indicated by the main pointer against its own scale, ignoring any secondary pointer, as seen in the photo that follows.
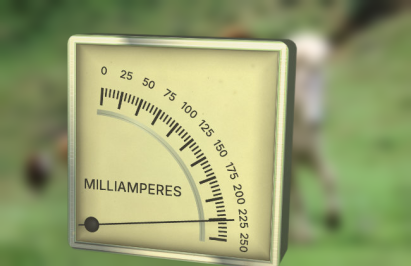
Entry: 225 mA
